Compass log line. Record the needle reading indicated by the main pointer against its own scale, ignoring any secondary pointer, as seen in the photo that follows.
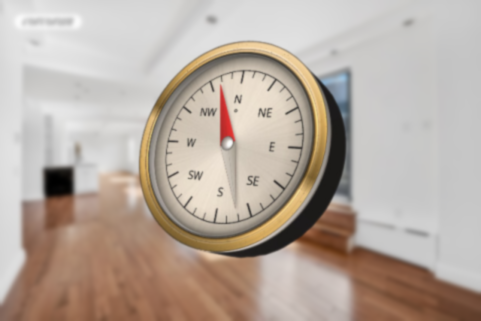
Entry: 340 °
